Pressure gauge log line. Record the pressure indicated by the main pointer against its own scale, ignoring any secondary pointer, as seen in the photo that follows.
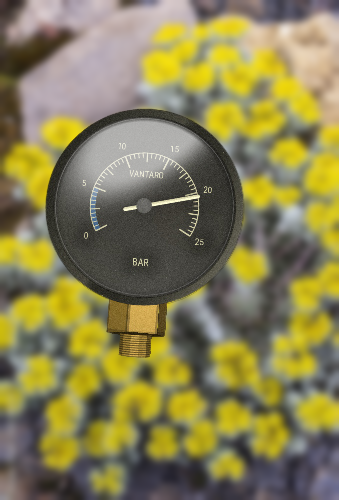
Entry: 20.5 bar
